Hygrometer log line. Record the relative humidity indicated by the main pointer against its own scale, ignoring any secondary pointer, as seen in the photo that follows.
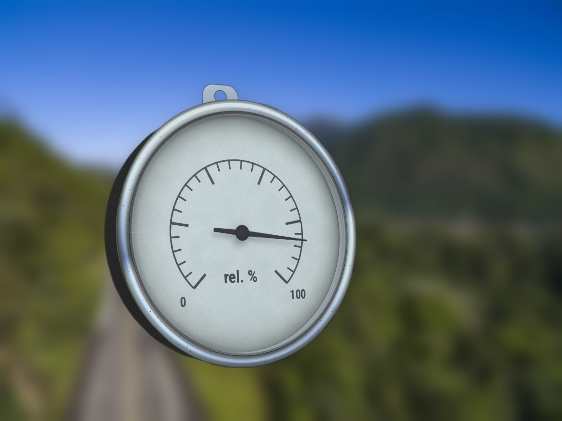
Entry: 86 %
